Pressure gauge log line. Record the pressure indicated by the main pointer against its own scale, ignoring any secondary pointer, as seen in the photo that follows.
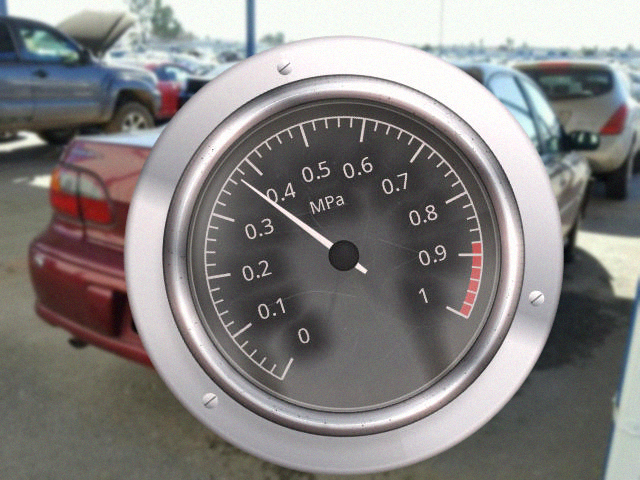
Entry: 0.37 MPa
